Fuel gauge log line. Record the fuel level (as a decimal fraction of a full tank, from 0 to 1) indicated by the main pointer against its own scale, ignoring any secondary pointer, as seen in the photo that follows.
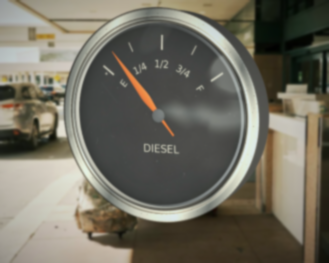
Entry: 0.125
